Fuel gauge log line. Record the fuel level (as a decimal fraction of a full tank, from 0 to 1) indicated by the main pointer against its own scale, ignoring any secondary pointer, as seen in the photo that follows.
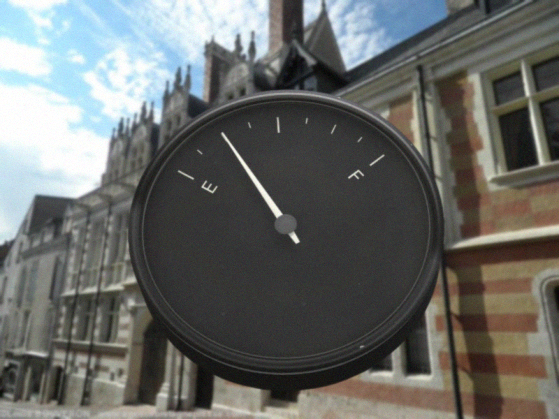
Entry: 0.25
